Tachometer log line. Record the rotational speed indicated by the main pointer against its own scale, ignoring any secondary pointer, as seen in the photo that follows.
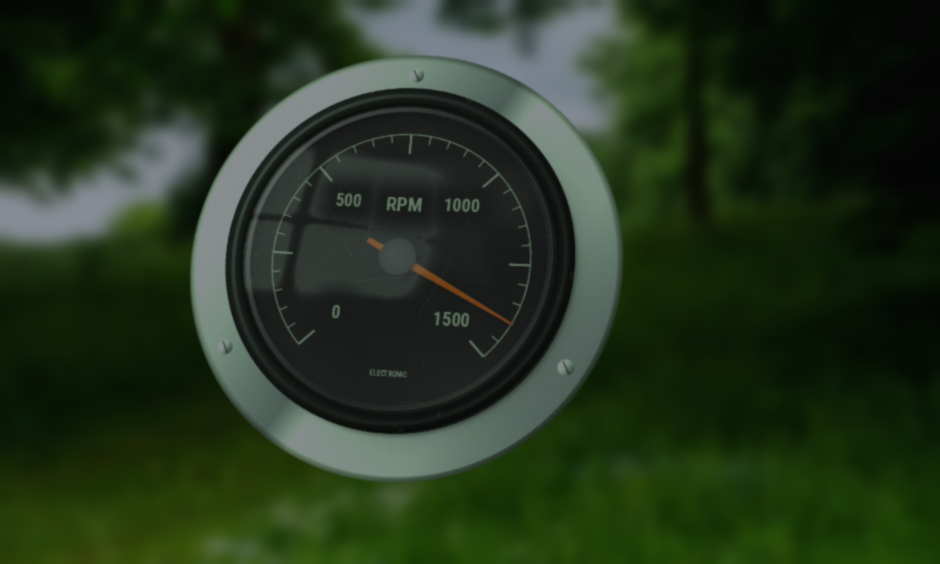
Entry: 1400 rpm
